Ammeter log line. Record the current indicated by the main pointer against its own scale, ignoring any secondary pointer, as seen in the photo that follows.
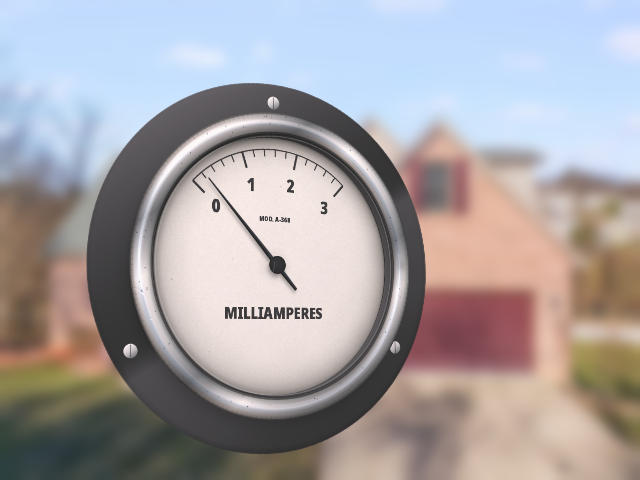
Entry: 0.2 mA
